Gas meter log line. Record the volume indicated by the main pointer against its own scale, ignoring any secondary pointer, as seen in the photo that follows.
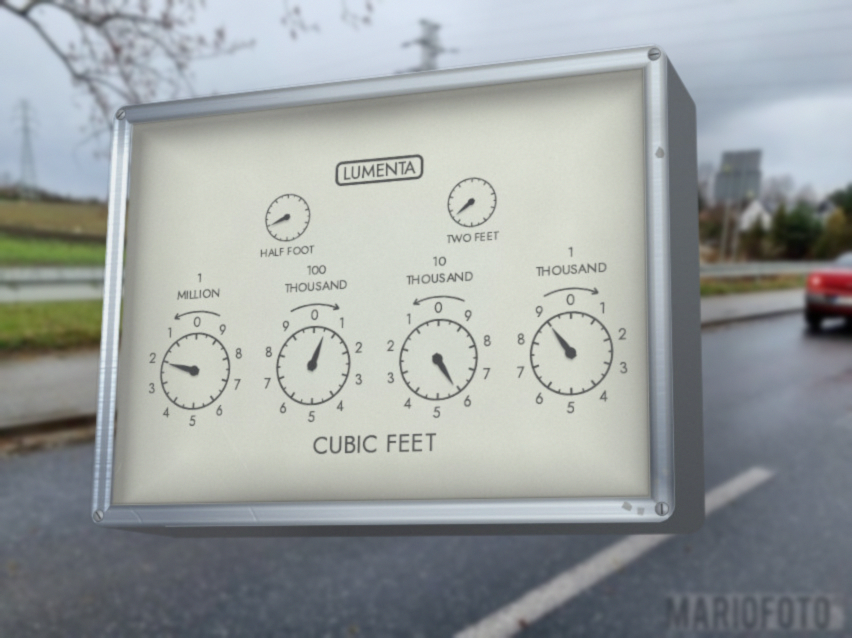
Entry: 205900 ft³
